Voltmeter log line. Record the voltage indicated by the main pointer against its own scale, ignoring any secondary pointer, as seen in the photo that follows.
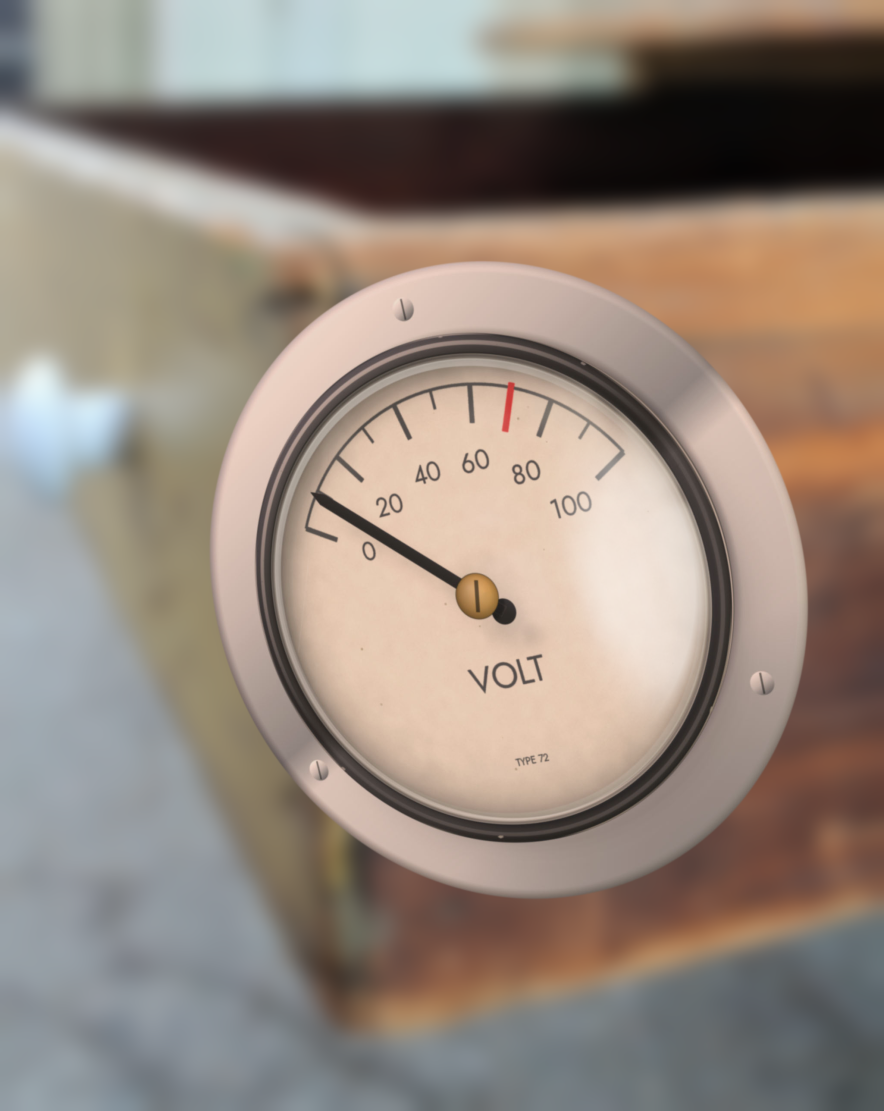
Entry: 10 V
